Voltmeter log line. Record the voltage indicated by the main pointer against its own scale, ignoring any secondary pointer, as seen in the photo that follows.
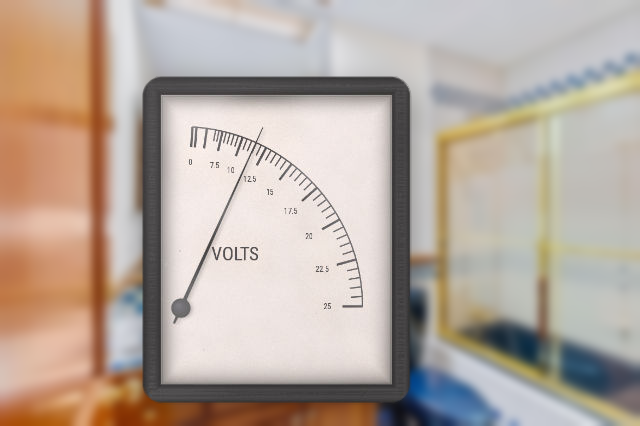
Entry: 11.5 V
